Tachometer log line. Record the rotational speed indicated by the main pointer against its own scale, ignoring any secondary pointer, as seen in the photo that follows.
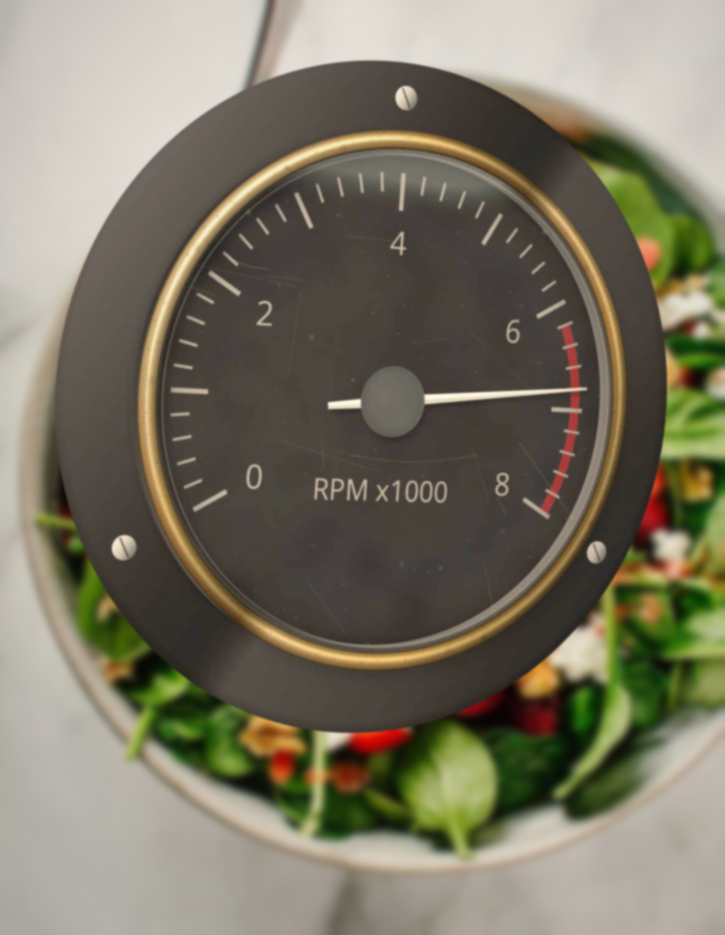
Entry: 6800 rpm
